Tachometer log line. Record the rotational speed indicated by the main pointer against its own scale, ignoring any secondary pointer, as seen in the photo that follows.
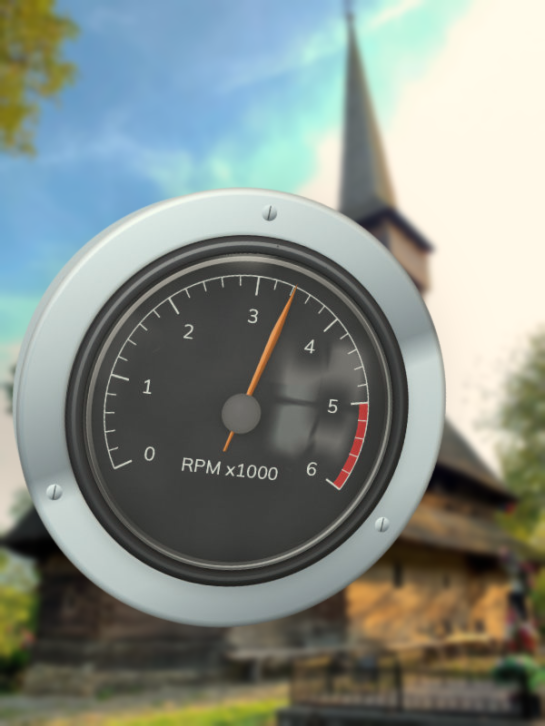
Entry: 3400 rpm
